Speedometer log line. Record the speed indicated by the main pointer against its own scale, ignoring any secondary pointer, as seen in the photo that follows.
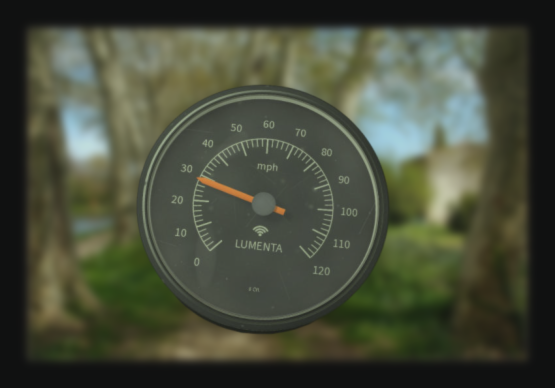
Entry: 28 mph
